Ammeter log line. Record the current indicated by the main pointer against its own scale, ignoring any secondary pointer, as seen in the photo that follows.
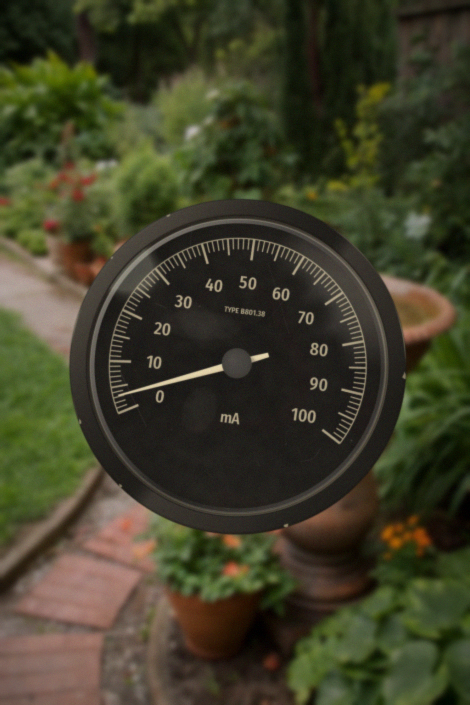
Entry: 3 mA
